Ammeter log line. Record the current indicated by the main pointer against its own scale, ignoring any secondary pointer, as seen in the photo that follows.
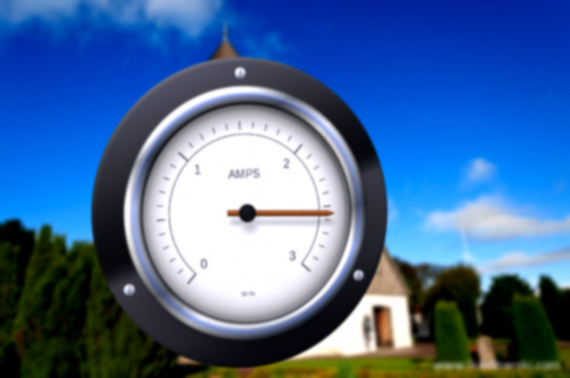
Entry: 2.55 A
